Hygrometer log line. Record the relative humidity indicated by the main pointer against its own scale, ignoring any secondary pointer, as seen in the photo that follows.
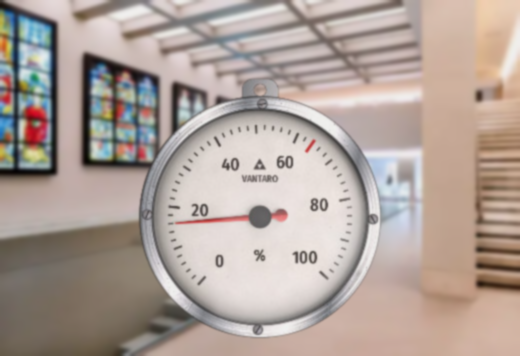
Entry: 16 %
